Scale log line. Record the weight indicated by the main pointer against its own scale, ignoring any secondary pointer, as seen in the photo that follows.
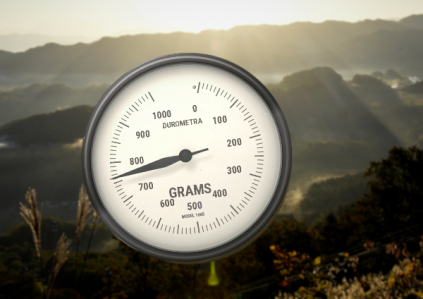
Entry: 760 g
